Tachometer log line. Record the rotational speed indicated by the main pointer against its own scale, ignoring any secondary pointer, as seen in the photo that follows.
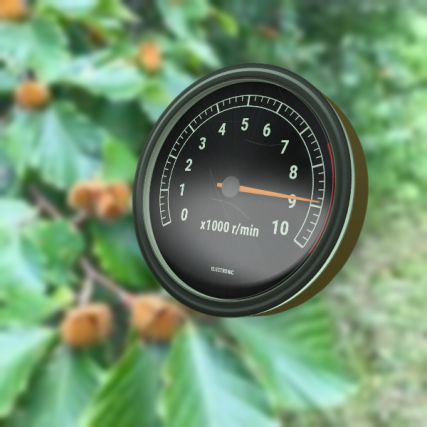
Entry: 8900 rpm
